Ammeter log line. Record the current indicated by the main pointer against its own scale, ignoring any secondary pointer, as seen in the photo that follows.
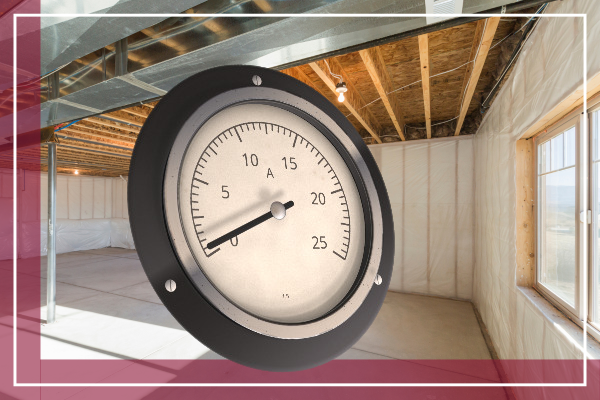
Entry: 0.5 A
